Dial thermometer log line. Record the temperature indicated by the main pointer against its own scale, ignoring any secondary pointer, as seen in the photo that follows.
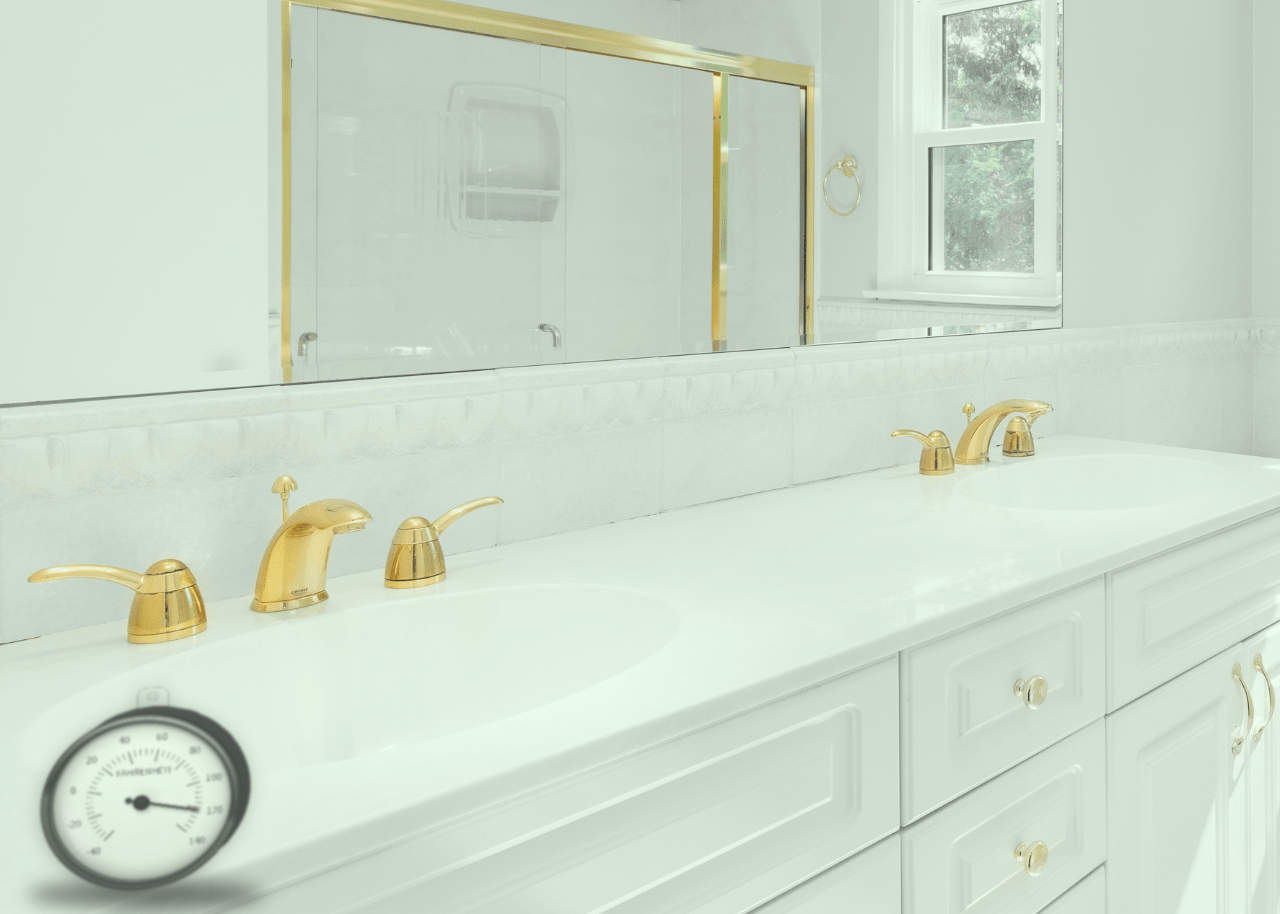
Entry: 120 °F
